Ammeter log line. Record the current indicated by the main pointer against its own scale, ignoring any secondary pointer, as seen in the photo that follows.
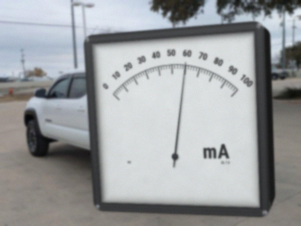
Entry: 60 mA
